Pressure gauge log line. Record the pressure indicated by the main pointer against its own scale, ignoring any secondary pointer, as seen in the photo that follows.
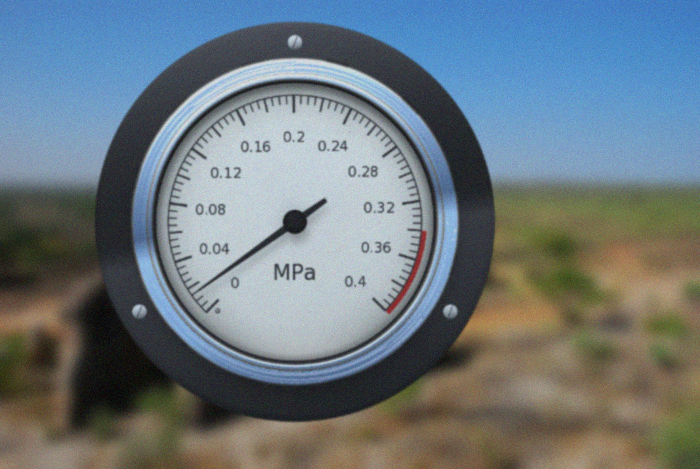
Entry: 0.015 MPa
